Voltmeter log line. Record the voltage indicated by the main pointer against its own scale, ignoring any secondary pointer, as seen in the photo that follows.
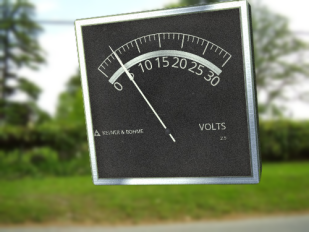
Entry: 5 V
